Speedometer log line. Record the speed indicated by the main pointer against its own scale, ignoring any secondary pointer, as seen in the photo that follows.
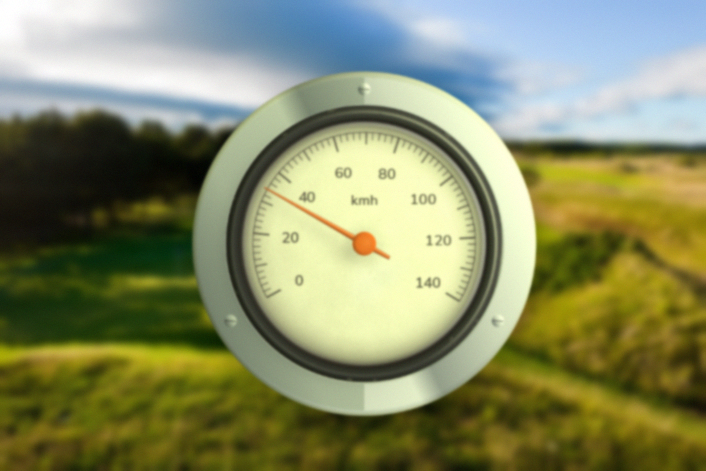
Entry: 34 km/h
